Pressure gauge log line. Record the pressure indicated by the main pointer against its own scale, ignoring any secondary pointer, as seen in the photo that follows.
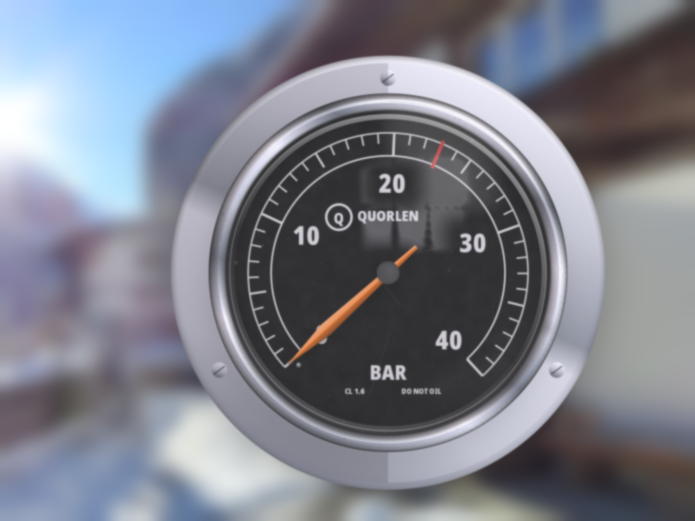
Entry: 0 bar
